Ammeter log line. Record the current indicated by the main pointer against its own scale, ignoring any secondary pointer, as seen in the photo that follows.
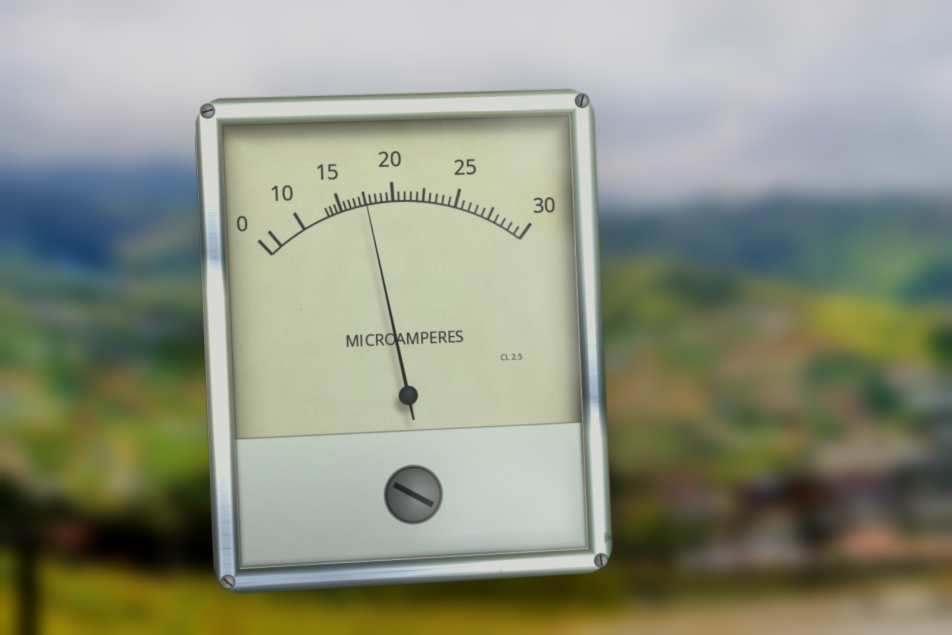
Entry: 17.5 µA
